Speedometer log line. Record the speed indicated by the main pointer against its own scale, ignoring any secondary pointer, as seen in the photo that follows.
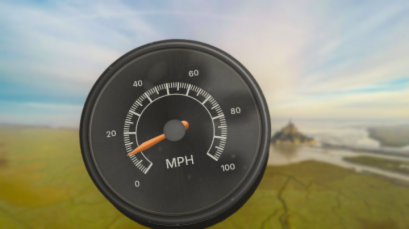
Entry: 10 mph
